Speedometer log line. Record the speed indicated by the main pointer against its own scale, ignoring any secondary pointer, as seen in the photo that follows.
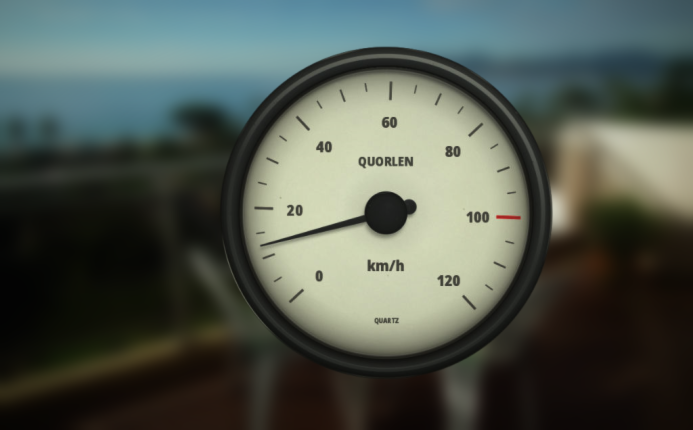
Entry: 12.5 km/h
